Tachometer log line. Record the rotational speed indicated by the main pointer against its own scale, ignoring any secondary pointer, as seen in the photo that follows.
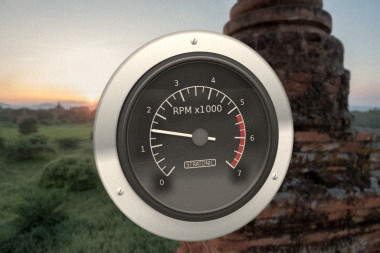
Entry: 1500 rpm
